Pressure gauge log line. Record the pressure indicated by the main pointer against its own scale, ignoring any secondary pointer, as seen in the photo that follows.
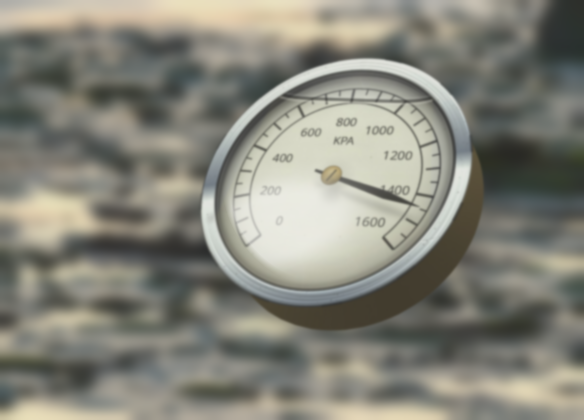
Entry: 1450 kPa
